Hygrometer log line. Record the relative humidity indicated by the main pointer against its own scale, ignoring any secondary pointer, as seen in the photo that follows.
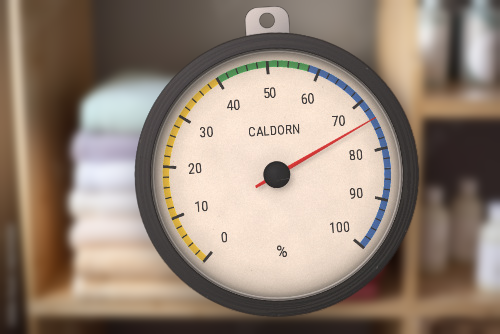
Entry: 74 %
